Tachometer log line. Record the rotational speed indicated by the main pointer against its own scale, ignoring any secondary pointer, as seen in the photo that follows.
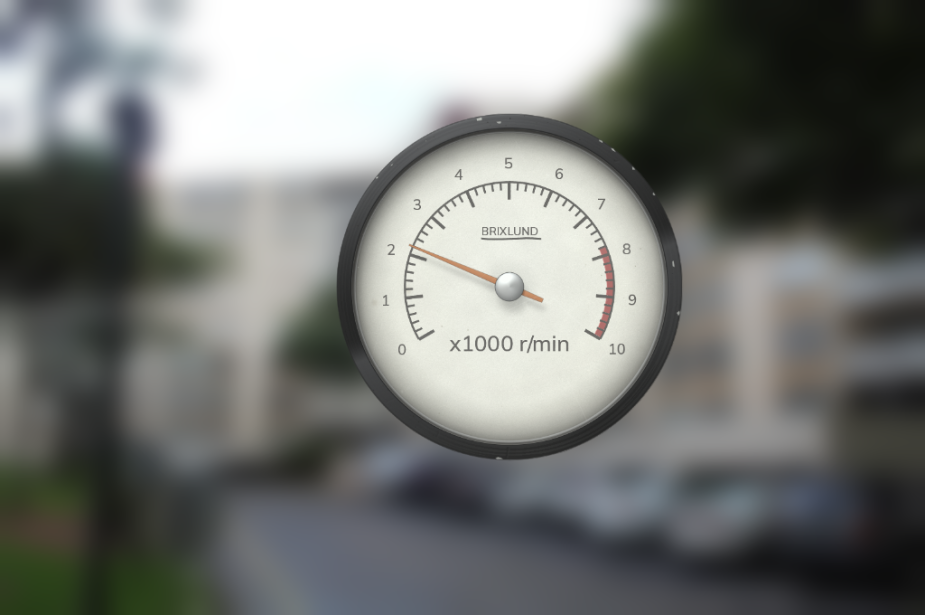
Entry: 2200 rpm
